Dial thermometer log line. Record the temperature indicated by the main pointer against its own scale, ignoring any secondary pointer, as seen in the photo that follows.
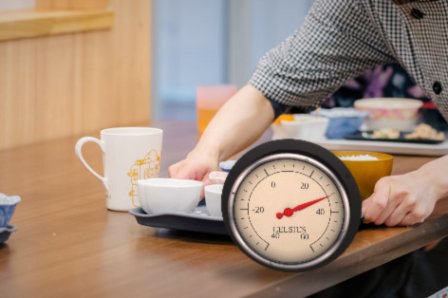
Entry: 32 °C
